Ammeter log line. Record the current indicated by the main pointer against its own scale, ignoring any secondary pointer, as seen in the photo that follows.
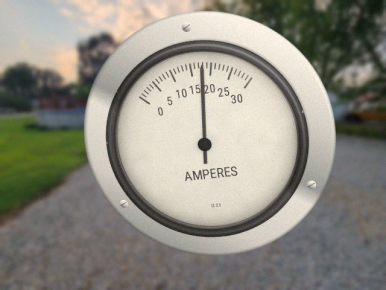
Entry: 18 A
